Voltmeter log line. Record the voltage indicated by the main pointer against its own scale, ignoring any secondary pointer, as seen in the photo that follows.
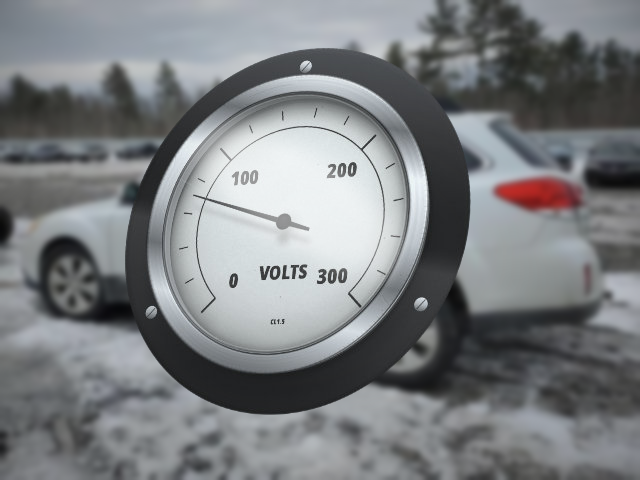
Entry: 70 V
